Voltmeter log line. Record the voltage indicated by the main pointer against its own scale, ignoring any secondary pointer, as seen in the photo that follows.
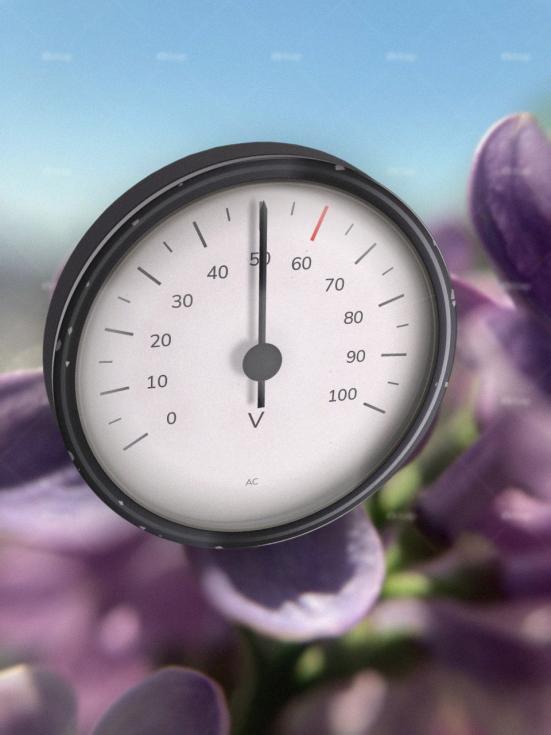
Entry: 50 V
